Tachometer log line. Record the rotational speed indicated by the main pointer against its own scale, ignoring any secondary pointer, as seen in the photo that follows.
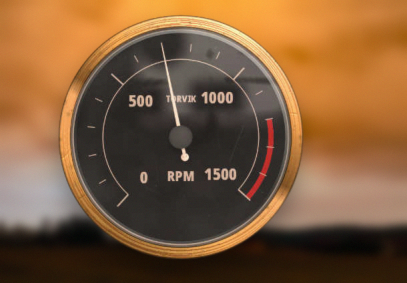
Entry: 700 rpm
